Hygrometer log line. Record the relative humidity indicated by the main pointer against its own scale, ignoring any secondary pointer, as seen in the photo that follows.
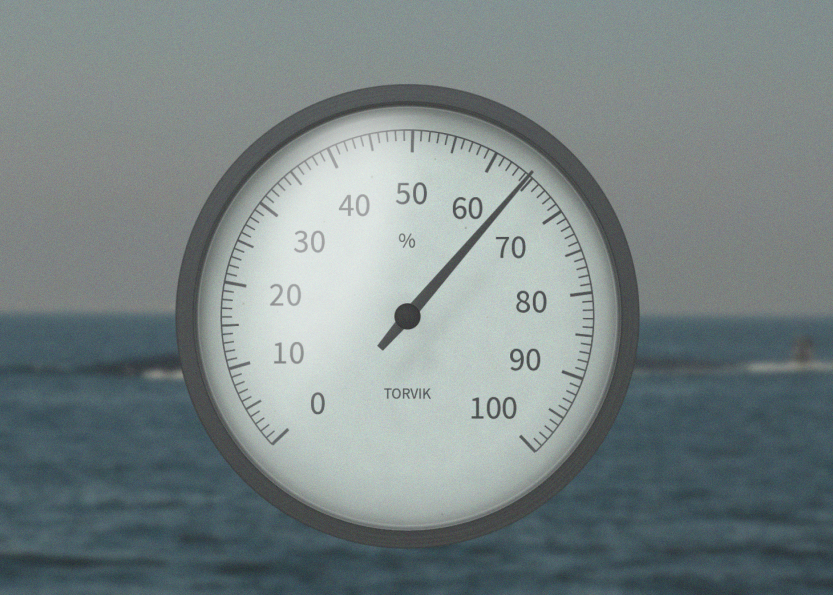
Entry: 64.5 %
